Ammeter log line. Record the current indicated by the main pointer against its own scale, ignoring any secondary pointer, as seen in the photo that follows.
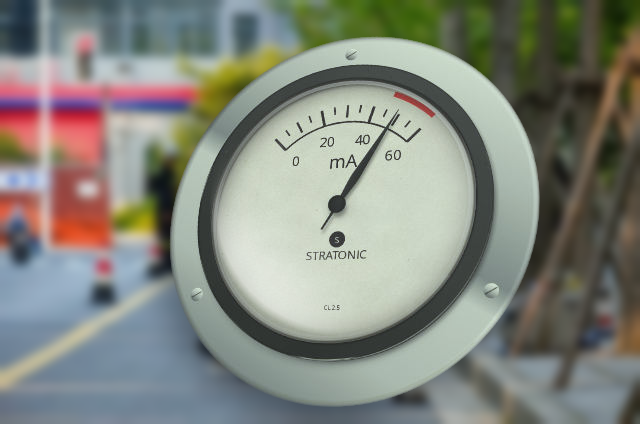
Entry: 50 mA
